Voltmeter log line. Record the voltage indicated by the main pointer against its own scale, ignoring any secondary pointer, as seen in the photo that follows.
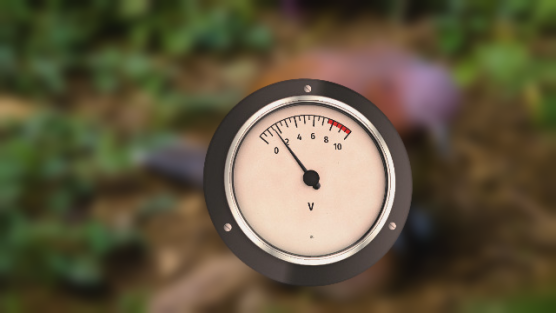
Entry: 1.5 V
